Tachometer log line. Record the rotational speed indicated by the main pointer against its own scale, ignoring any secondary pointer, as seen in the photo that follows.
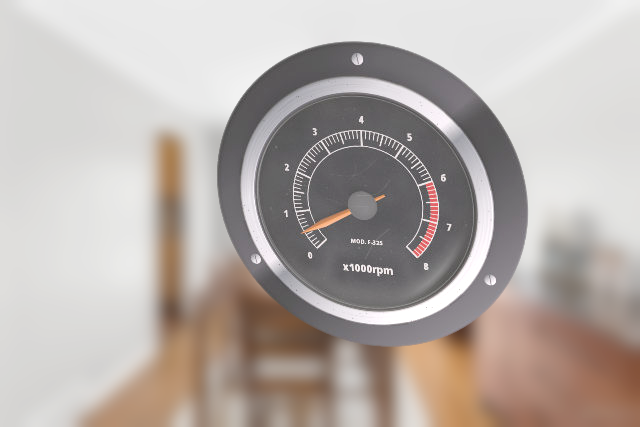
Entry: 500 rpm
